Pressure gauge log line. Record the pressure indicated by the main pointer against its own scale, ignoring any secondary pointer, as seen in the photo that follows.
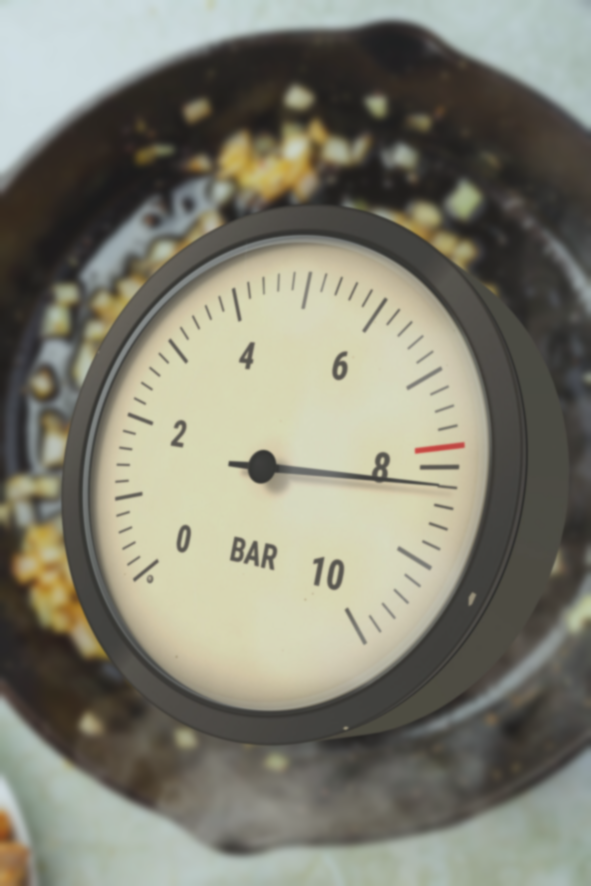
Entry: 8.2 bar
